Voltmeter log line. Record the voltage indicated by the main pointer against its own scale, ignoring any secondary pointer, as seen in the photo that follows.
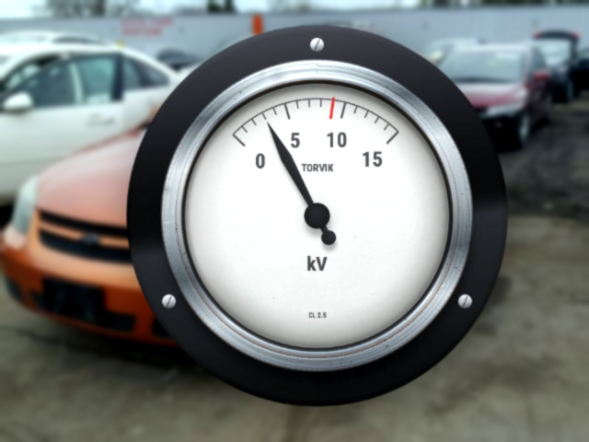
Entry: 3 kV
